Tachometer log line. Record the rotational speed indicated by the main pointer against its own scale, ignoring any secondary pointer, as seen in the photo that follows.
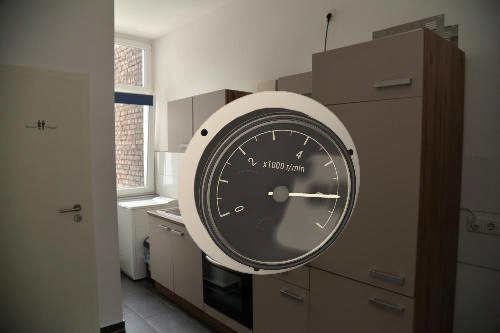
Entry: 6000 rpm
